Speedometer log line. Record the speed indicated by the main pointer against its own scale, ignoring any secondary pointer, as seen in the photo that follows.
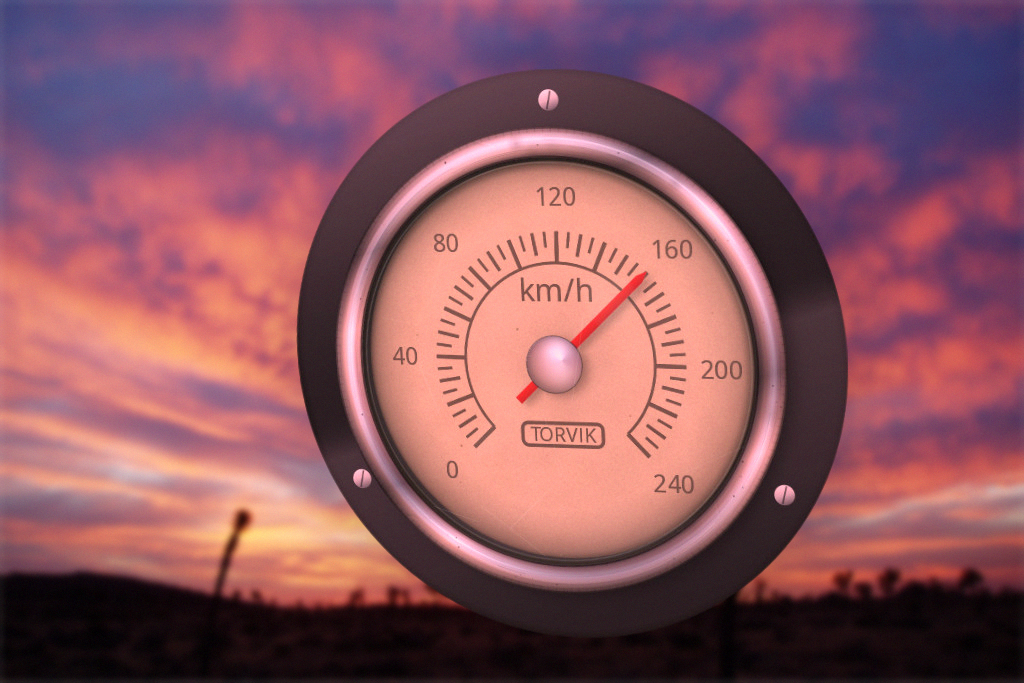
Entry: 160 km/h
